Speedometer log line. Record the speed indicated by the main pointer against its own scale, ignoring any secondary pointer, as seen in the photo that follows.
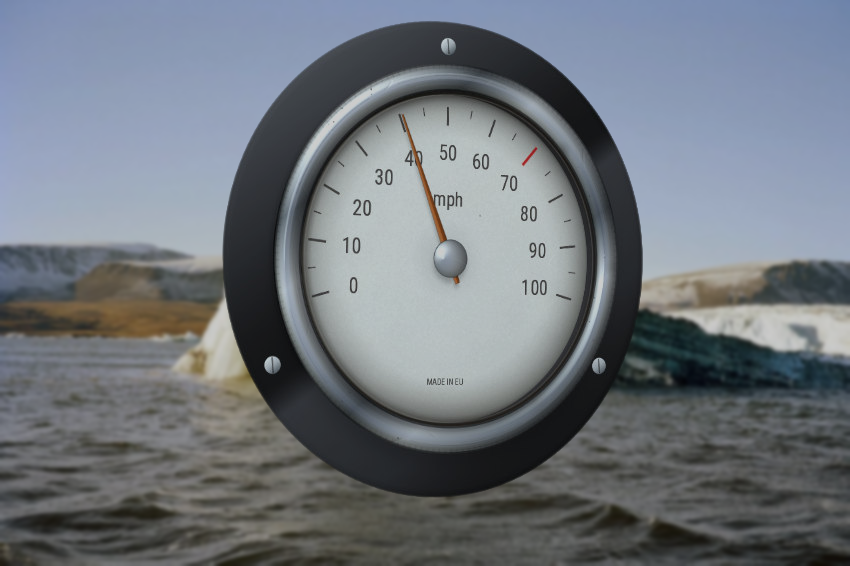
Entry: 40 mph
